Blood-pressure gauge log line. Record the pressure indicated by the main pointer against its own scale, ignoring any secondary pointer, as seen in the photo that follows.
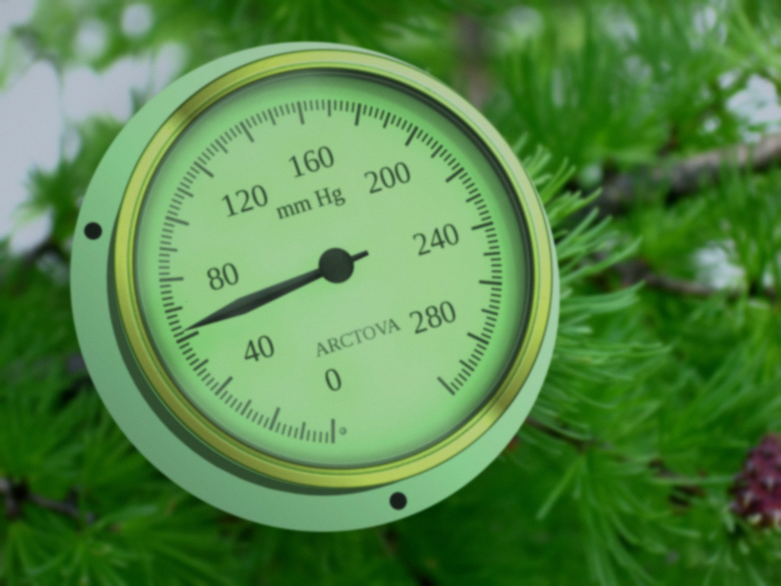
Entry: 62 mmHg
